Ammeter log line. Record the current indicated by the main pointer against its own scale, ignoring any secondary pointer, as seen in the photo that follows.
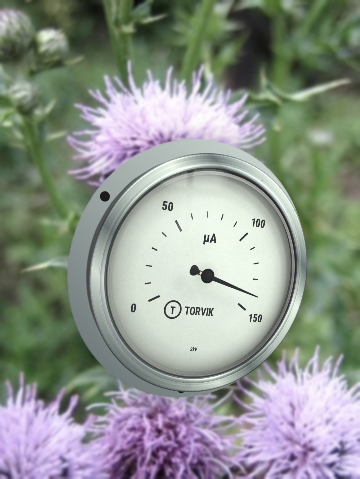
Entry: 140 µA
